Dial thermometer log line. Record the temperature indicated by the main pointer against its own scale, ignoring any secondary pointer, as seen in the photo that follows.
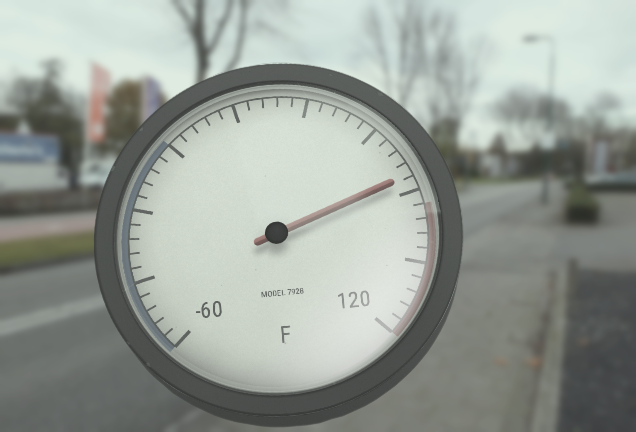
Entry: 76 °F
